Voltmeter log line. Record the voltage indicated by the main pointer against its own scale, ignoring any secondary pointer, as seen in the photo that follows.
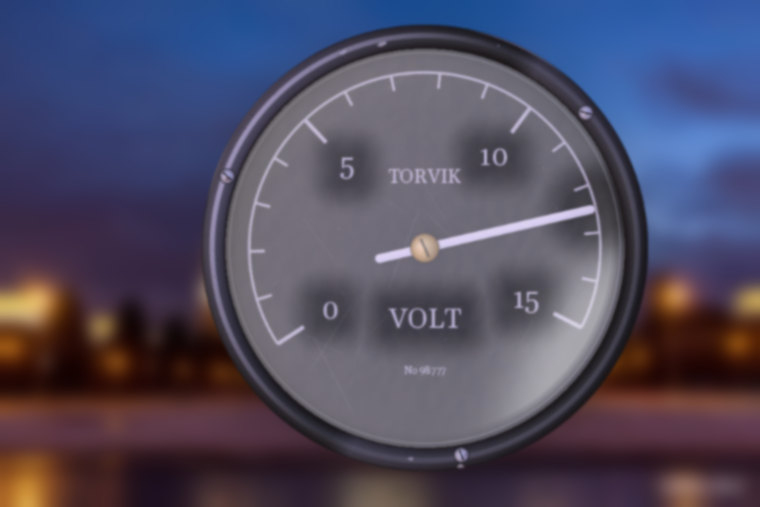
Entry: 12.5 V
